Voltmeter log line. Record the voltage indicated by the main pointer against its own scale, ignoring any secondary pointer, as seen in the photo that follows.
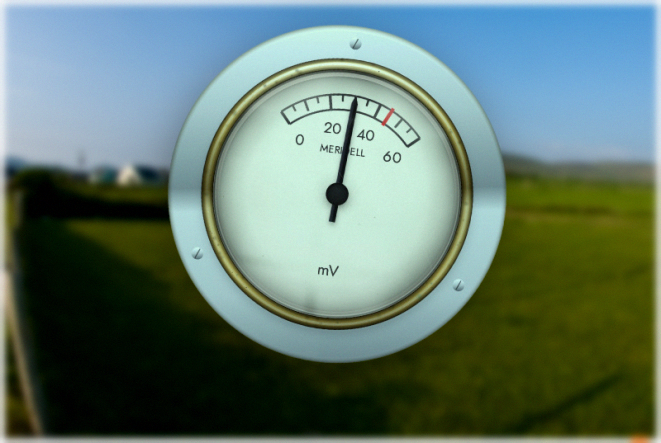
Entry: 30 mV
